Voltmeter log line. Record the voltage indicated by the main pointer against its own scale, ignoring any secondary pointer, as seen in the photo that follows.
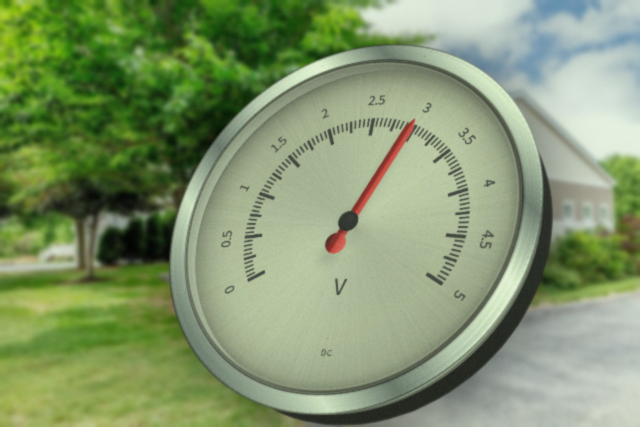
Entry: 3 V
